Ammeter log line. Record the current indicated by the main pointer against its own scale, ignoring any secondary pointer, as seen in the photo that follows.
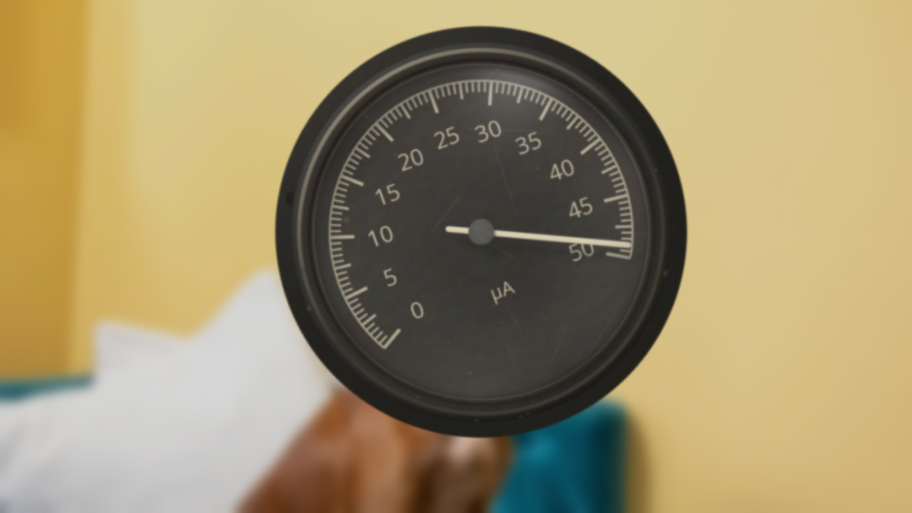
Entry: 49 µA
